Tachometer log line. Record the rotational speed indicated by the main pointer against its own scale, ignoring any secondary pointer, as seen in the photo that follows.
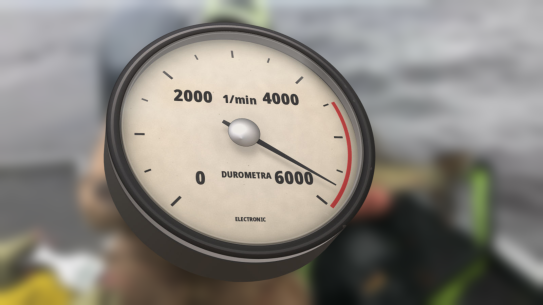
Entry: 5750 rpm
